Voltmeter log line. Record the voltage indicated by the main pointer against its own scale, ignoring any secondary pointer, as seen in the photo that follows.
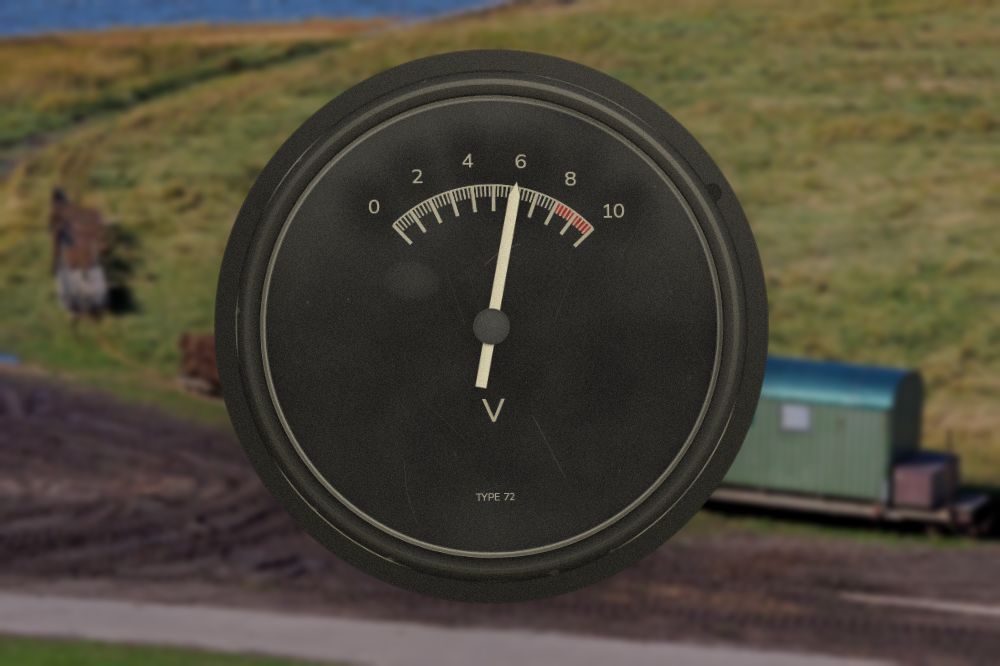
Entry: 6 V
